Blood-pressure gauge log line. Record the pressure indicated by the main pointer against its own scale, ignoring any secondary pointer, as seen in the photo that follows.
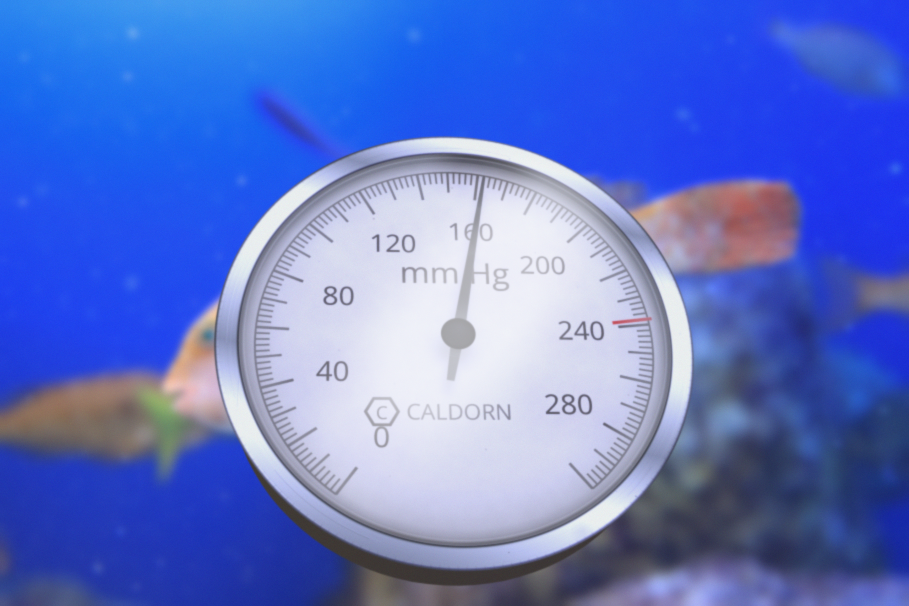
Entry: 162 mmHg
